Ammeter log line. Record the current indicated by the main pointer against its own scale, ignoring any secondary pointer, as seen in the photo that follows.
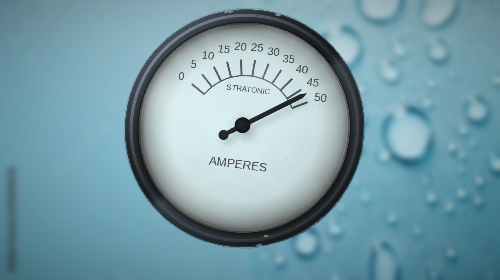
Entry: 47.5 A
